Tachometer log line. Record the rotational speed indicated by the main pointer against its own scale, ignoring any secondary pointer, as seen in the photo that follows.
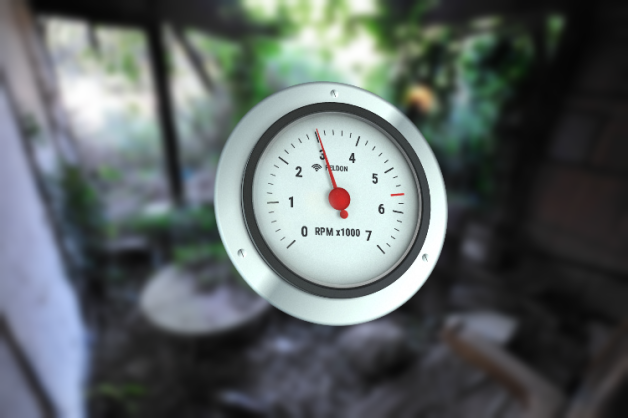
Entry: 3000 rpm
